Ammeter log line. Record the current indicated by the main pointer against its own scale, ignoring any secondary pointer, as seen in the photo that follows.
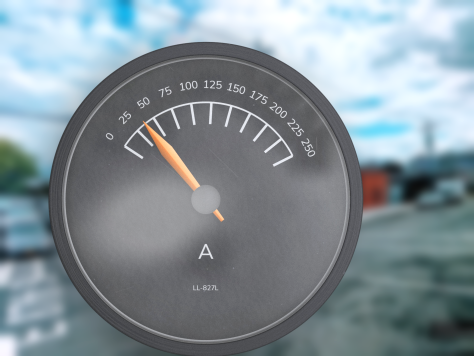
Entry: 37.5 A
